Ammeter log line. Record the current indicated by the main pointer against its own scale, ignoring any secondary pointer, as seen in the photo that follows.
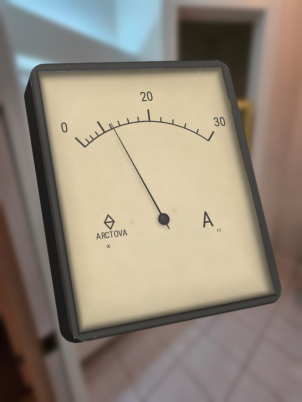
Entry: 12 A
